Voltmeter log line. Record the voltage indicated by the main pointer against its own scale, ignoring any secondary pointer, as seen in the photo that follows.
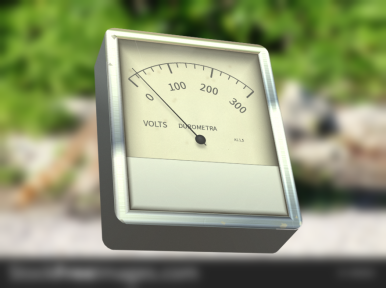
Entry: 20 V
